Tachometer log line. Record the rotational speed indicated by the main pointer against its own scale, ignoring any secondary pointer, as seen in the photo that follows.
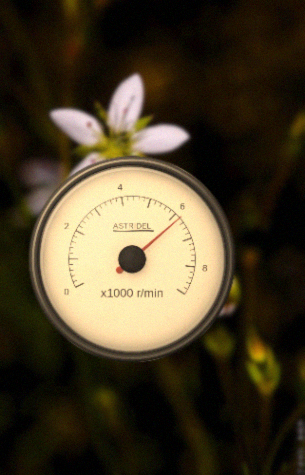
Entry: 6200 rpm
